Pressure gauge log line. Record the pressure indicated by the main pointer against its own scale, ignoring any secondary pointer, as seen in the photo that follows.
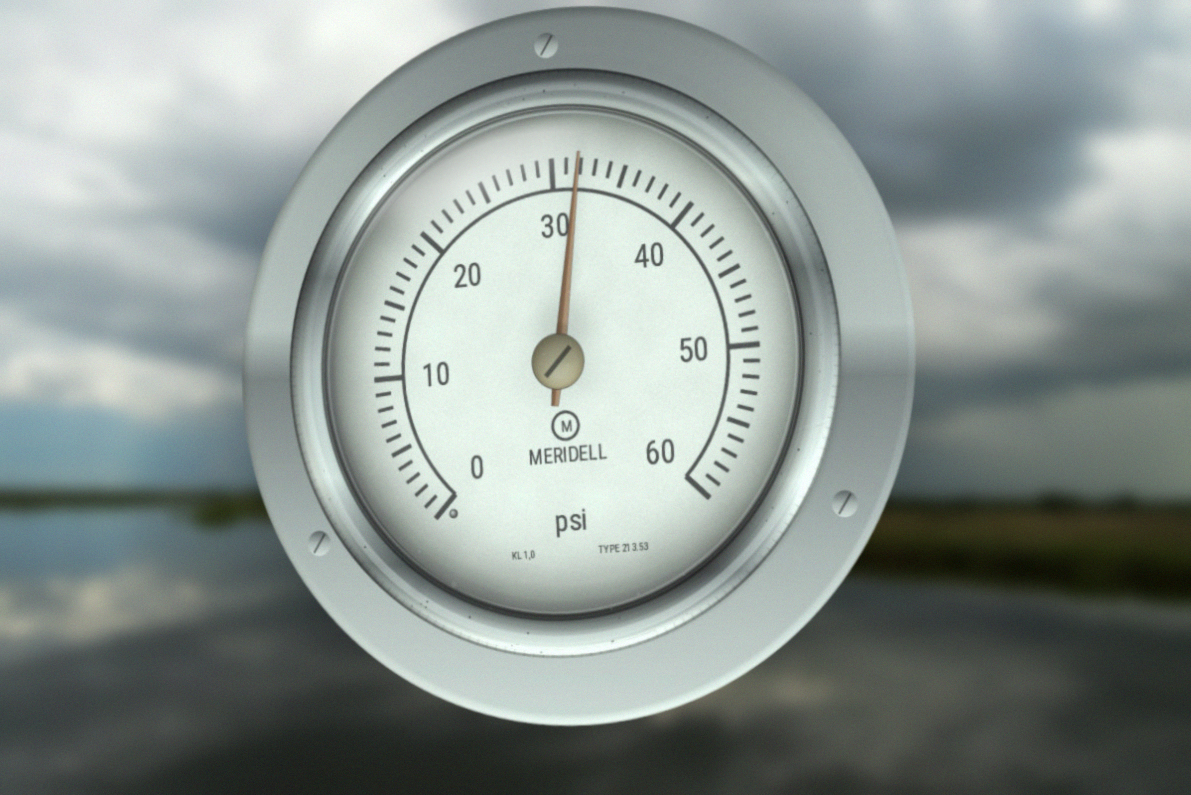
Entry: 32 psi
